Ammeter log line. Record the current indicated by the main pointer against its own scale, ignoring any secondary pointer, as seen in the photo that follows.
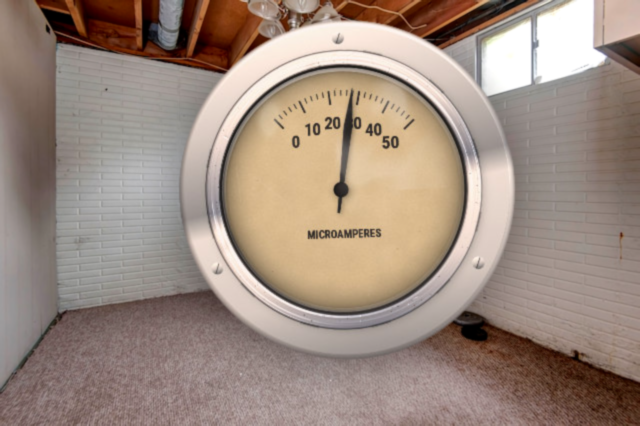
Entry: 28 µA
